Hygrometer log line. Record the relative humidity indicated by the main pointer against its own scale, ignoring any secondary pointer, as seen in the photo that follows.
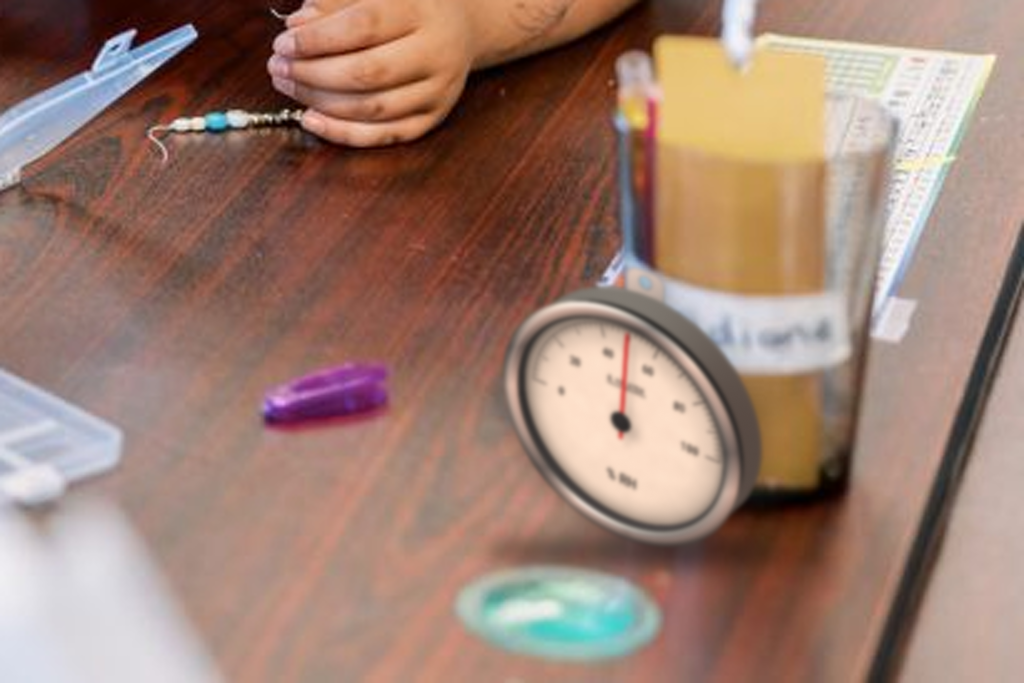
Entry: 50 %
